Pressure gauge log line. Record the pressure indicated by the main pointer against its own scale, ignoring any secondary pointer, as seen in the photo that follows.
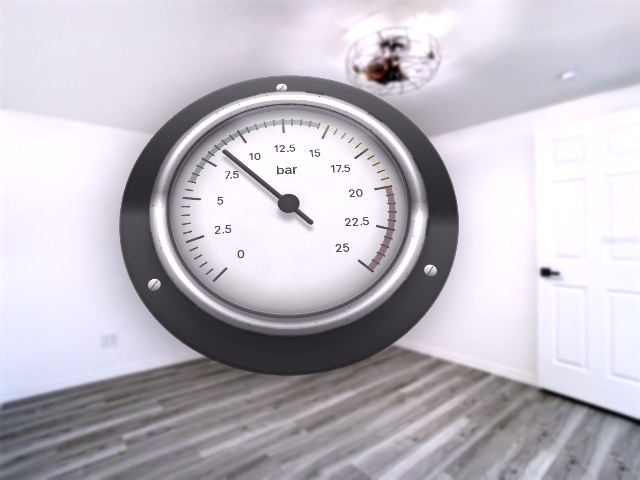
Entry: 8.5 bar
